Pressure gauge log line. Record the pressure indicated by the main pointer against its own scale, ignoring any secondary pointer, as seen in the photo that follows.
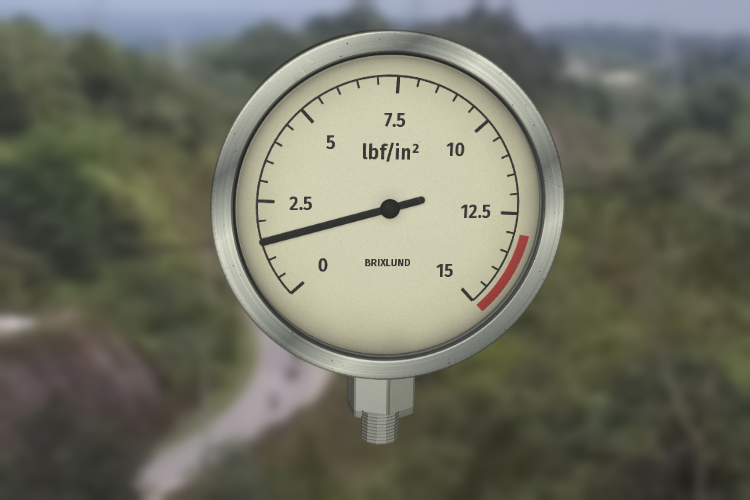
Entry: 1.5 psi
